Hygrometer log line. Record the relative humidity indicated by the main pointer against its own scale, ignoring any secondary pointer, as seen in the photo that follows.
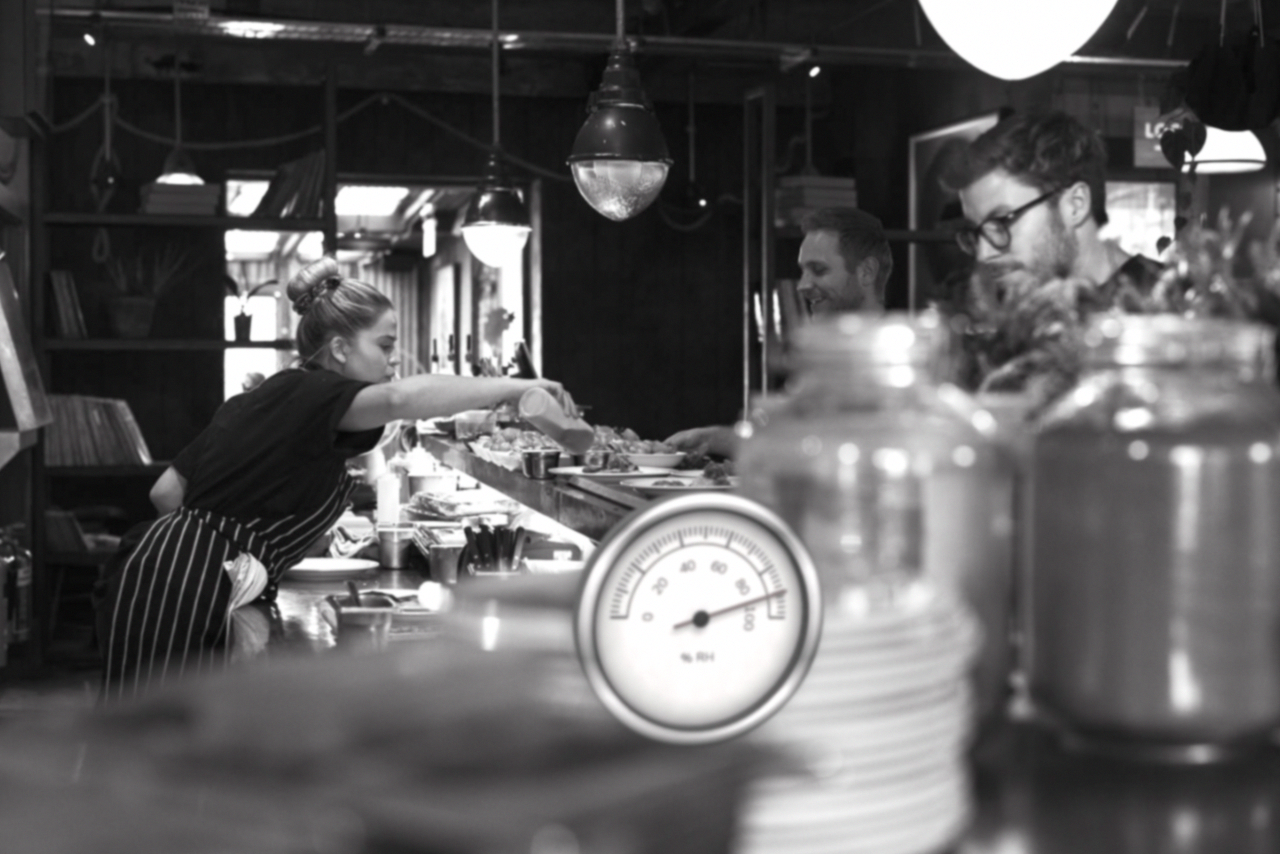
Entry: 90 %
